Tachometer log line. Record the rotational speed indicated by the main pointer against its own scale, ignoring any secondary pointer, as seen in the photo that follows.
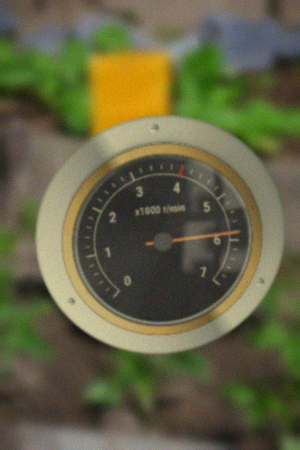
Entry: 5800 rpm
